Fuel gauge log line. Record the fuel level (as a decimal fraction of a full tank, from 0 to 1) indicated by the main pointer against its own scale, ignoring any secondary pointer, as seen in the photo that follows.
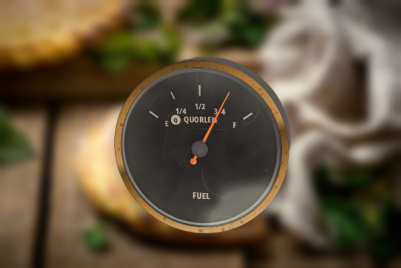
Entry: 0.75
